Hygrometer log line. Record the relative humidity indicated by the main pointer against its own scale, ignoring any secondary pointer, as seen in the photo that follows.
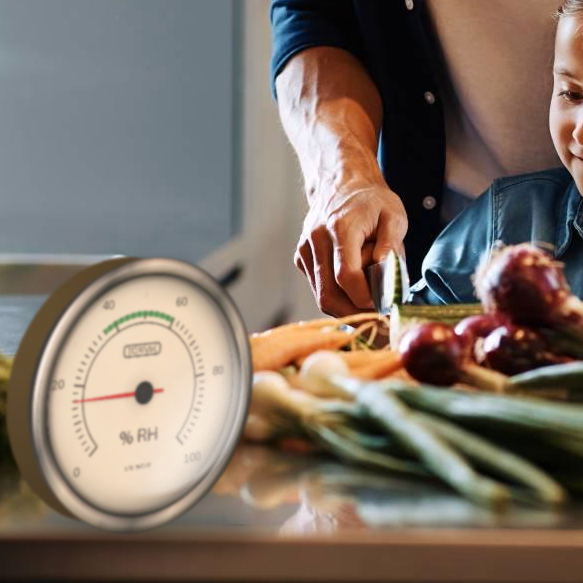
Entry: 16 %
